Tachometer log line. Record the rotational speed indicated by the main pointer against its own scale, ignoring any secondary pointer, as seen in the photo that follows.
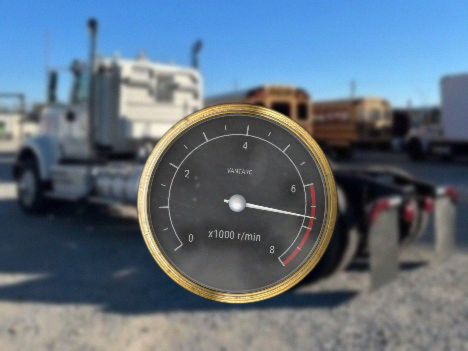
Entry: 6750 rpm
